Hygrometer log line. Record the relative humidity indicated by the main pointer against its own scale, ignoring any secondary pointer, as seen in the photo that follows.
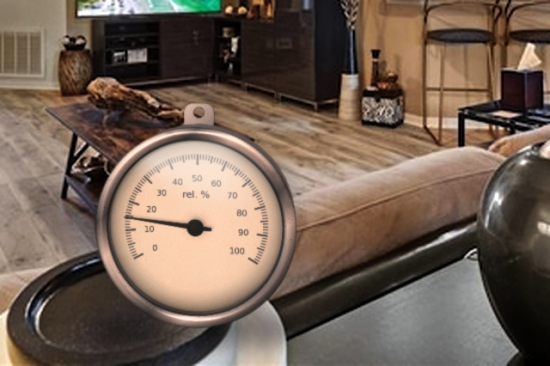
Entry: 15 %
